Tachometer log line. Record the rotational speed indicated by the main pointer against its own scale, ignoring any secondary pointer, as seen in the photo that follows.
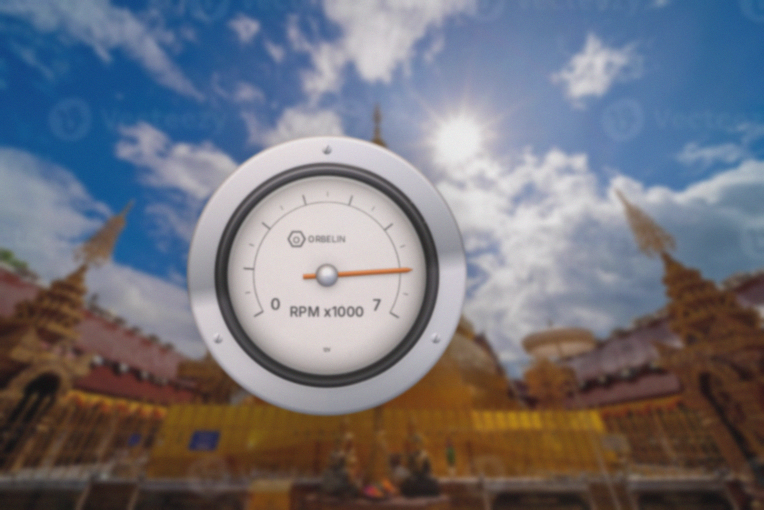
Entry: 6000 rpm
